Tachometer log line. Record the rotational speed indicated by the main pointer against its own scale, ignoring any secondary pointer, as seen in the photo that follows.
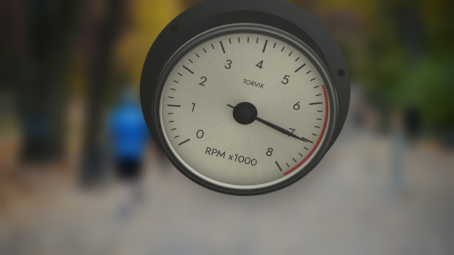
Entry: 7000 rpm
